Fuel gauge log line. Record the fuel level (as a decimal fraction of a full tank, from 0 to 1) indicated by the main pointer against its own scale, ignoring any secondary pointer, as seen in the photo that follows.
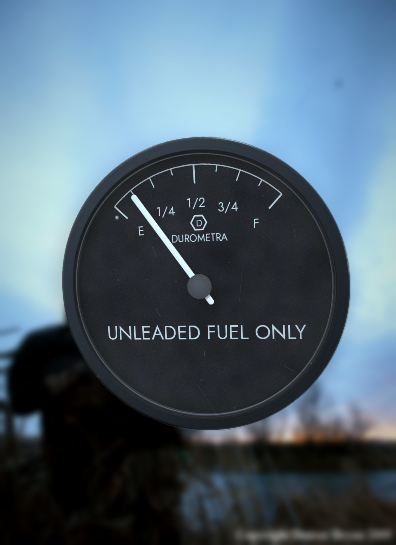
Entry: 0.125
